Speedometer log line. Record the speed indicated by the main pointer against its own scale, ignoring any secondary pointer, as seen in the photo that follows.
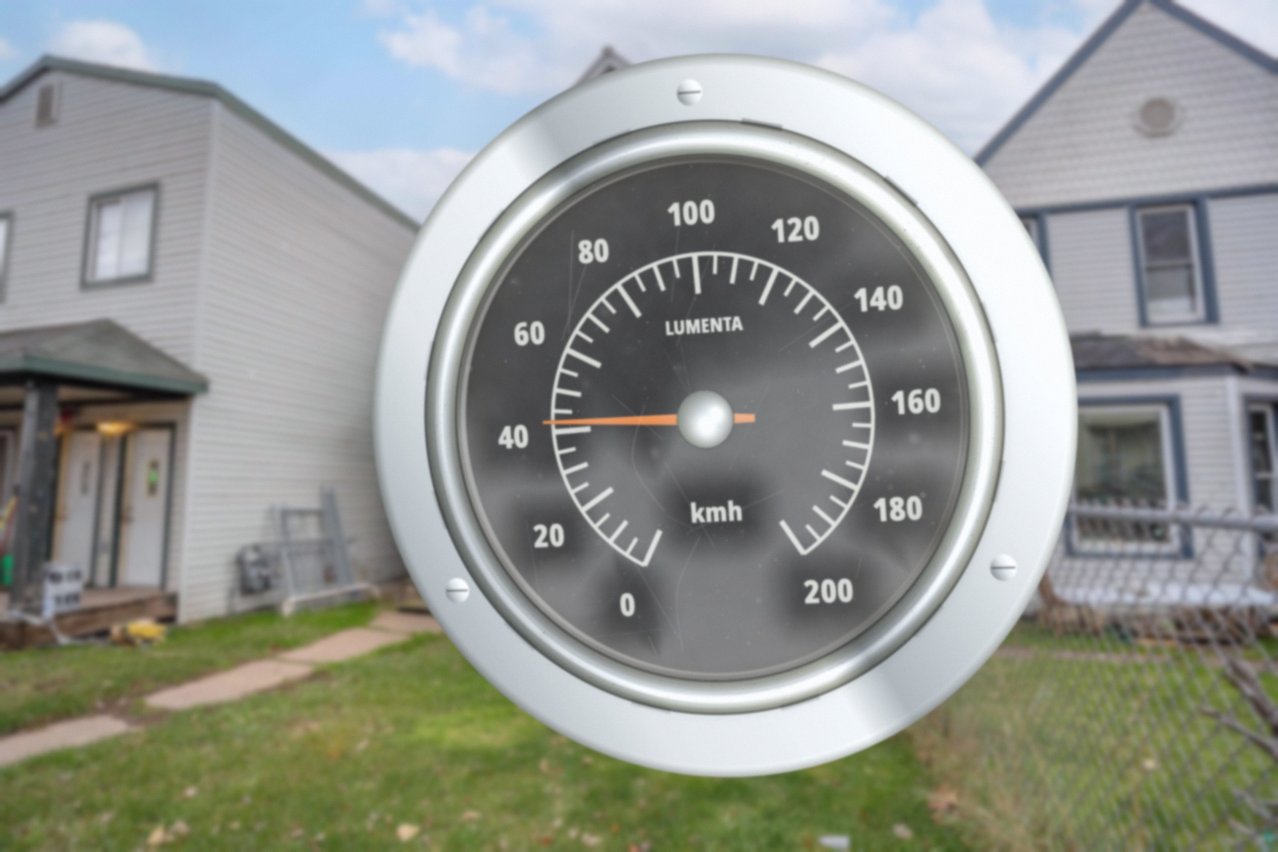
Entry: 42.5 km/h
